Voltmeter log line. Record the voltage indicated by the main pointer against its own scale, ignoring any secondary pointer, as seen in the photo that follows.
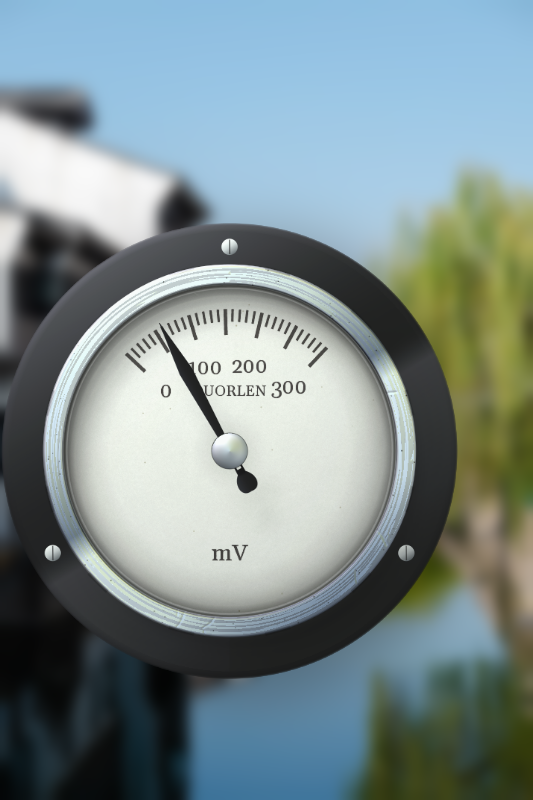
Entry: 60 mV
